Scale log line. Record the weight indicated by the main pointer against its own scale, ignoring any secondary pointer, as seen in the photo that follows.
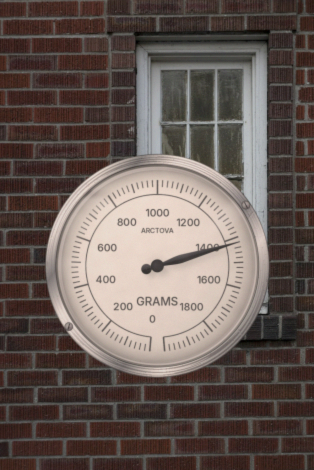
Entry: 1420 g
